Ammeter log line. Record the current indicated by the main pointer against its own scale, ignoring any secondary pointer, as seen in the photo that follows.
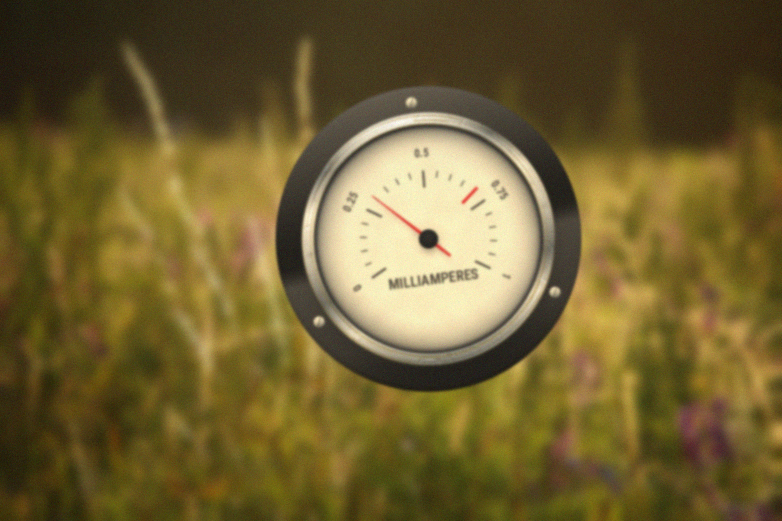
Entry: 0.3 mA
